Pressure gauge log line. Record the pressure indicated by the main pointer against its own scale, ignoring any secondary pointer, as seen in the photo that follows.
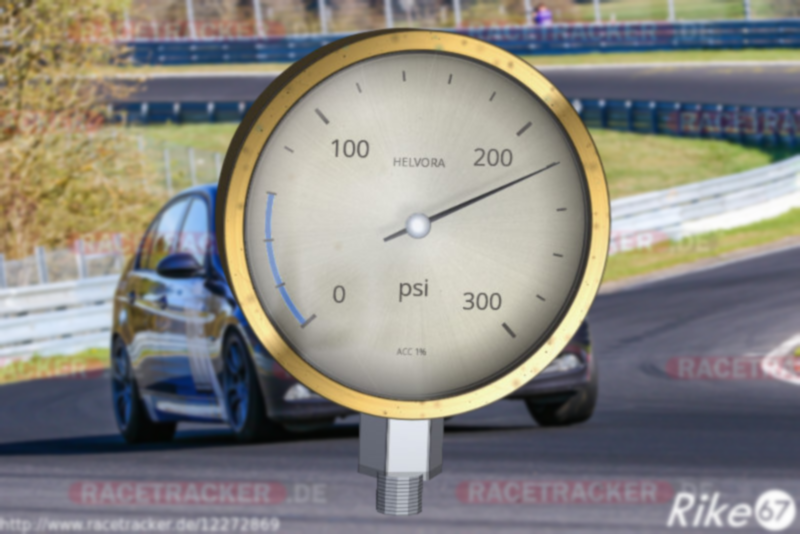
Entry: 220 psi
